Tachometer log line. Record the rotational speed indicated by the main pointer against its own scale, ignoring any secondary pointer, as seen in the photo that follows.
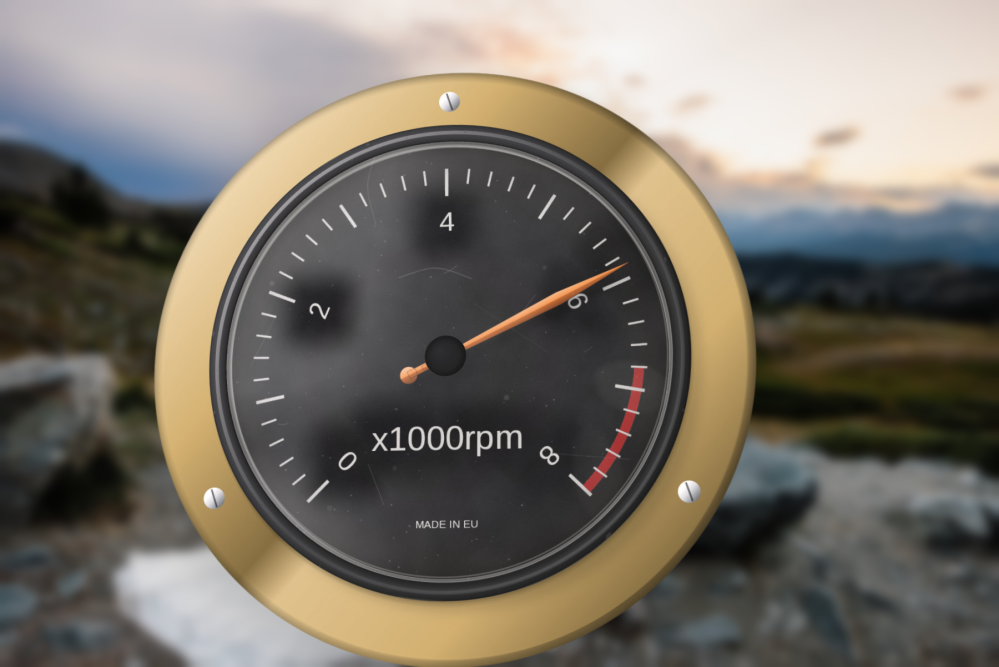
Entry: 5900 rpm
